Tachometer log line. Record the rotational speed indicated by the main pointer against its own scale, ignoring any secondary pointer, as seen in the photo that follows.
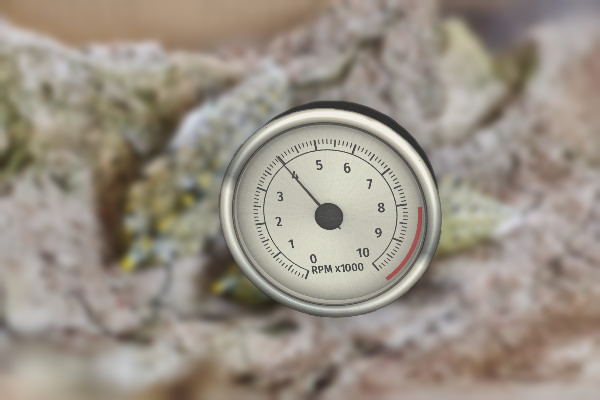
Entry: 4000 rpm
